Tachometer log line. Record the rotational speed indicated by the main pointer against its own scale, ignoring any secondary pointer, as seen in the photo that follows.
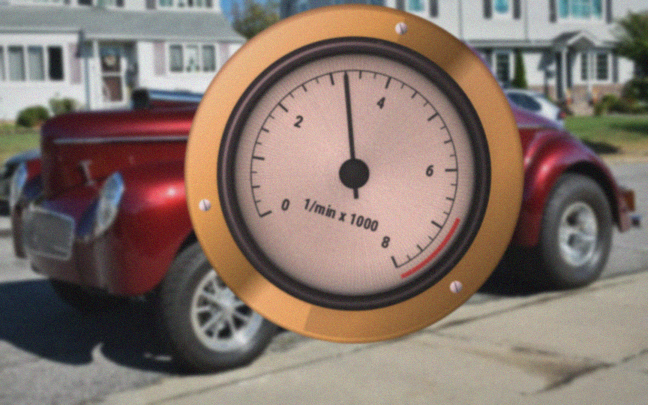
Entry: 3250 rpm
